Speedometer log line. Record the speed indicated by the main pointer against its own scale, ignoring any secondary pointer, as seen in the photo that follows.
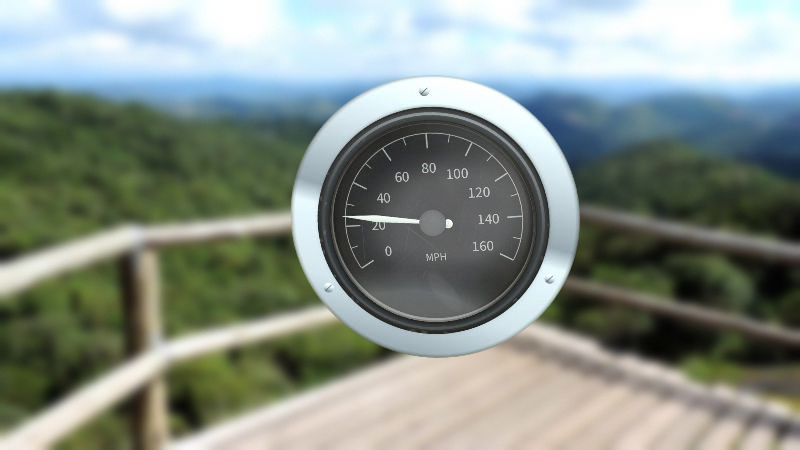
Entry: 25 mph
